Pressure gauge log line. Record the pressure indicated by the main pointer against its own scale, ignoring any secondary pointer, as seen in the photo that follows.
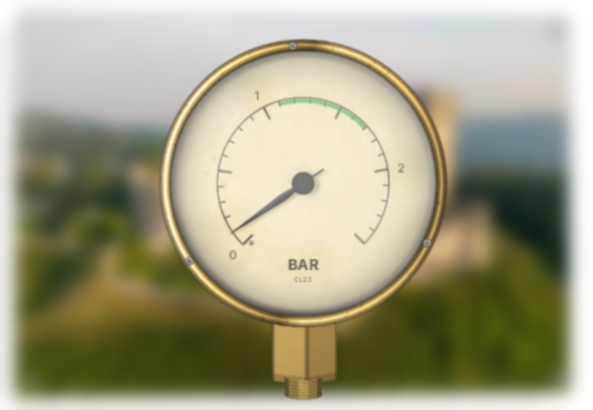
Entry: 0.1 bar
